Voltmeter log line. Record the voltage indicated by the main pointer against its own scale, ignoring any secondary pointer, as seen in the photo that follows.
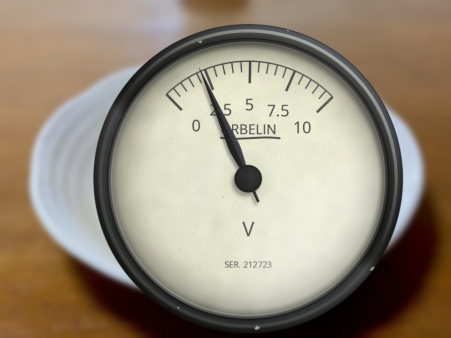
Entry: 2.25 V
